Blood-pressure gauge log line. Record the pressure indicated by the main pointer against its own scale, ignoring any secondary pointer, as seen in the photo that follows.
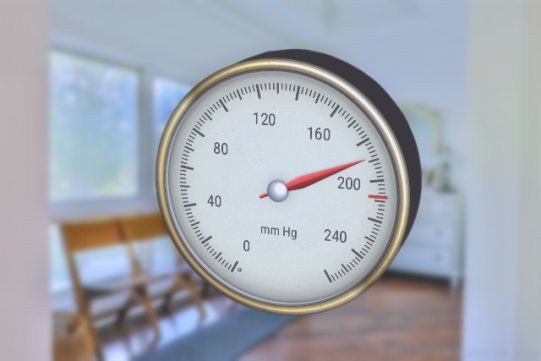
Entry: 188 mmHg
